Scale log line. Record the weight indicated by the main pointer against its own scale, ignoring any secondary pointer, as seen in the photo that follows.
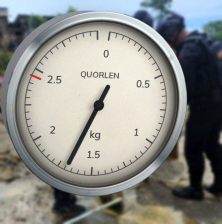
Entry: 1.7 kg
